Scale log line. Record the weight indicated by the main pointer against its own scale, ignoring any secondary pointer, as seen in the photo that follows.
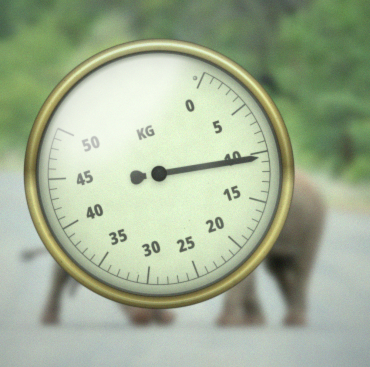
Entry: 10.5 kg
